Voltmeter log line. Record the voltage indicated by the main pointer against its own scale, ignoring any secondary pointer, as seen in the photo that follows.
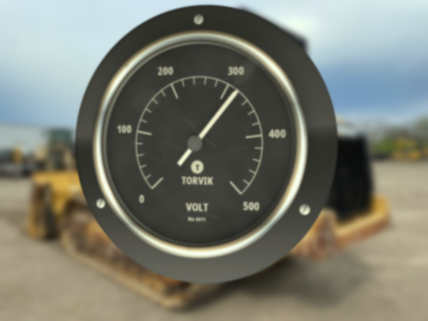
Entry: 320 V
